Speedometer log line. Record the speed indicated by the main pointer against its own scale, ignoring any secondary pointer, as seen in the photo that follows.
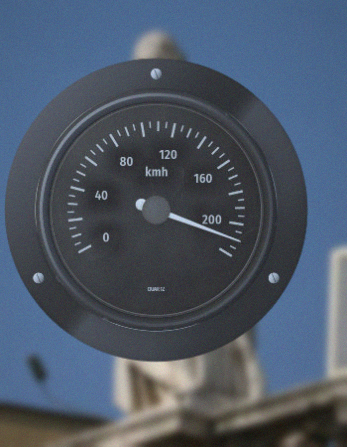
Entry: 210 km/h
